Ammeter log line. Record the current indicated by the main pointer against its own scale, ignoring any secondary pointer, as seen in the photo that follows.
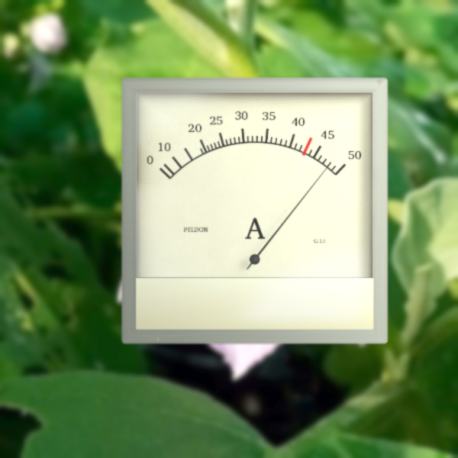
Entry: 48 A
